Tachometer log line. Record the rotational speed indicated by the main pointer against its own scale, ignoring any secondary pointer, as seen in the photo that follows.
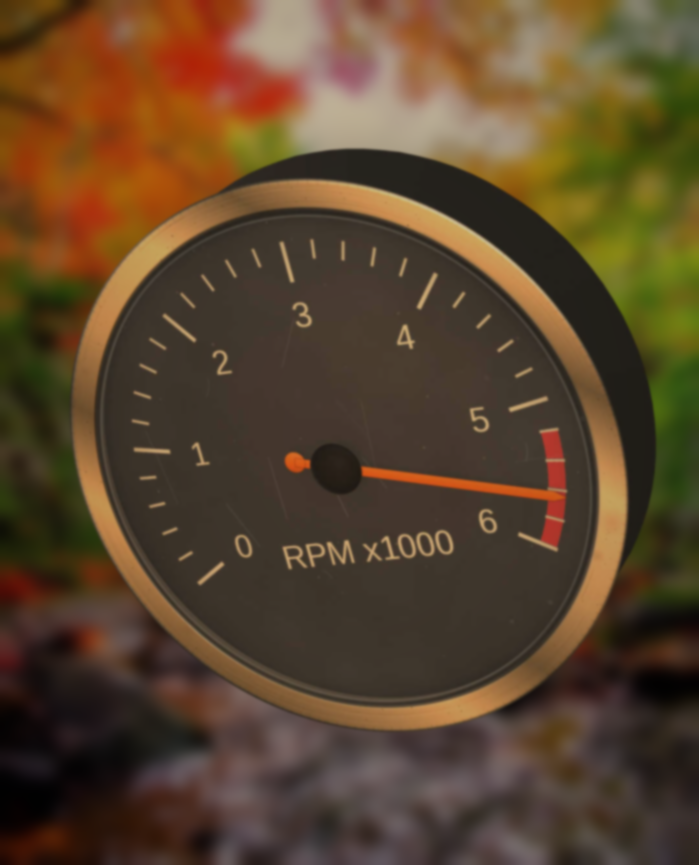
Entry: 5600 rpm
